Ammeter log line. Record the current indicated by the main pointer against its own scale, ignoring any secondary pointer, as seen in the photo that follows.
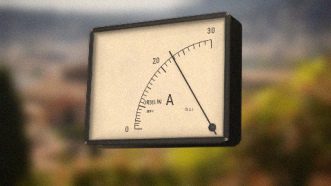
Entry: 23 A
